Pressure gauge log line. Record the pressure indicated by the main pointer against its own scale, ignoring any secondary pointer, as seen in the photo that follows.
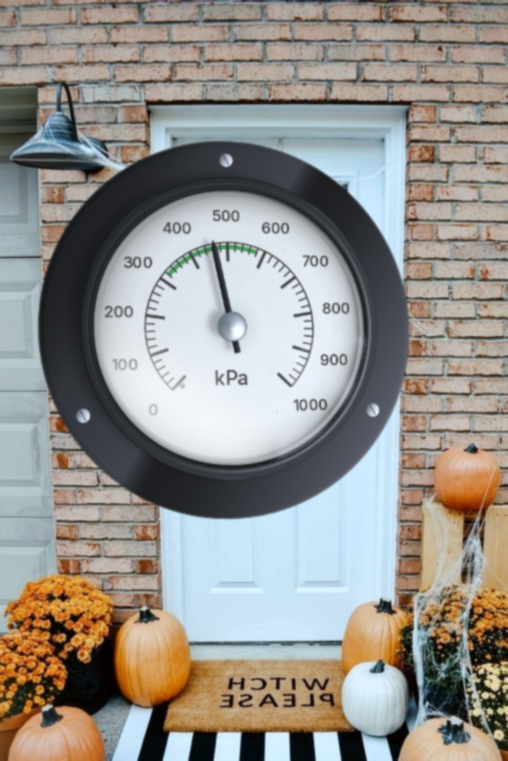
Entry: 460 kPa
